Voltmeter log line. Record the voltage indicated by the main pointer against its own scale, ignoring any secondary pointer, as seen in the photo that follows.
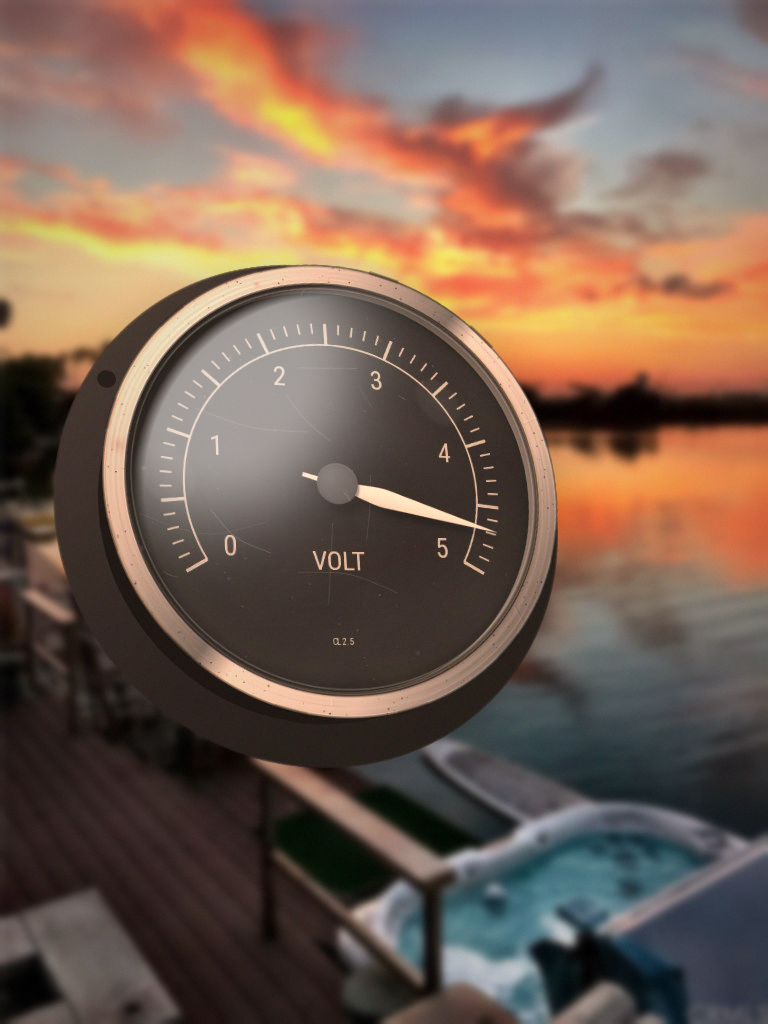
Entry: 4.7 V
